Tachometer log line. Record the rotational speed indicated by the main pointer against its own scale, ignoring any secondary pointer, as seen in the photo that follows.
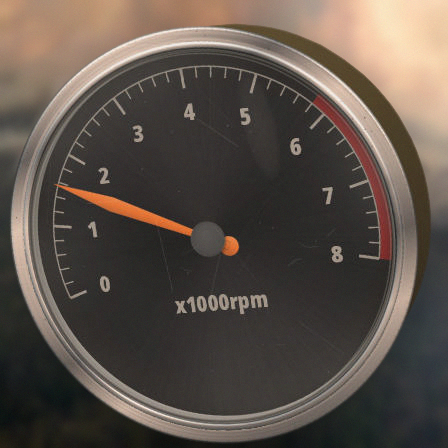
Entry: 1600 rpm
